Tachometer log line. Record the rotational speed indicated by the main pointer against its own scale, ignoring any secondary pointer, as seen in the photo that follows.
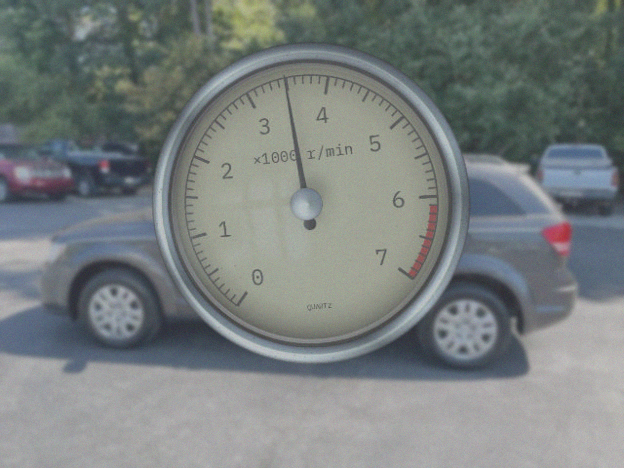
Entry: 3500 rpm
